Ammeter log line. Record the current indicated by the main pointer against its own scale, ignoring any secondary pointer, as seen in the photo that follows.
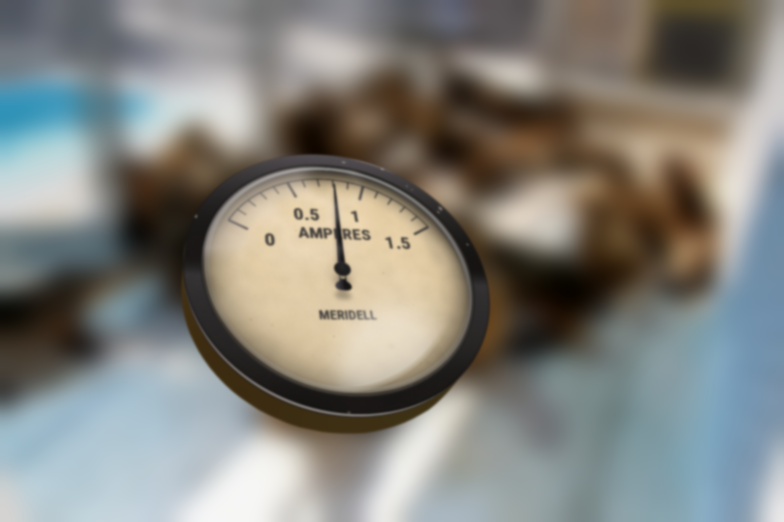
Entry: 0.8 A
